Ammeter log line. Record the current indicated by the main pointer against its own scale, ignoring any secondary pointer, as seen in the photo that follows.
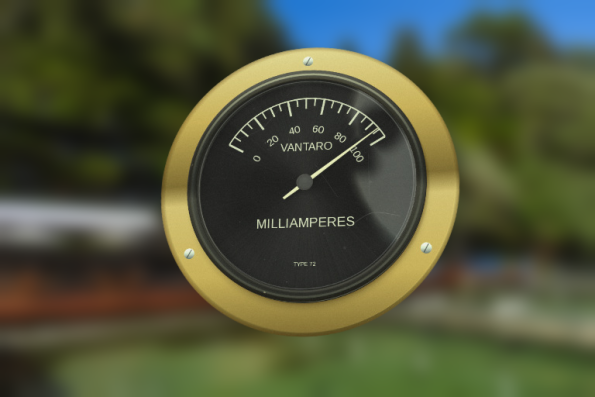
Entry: 95 mA
